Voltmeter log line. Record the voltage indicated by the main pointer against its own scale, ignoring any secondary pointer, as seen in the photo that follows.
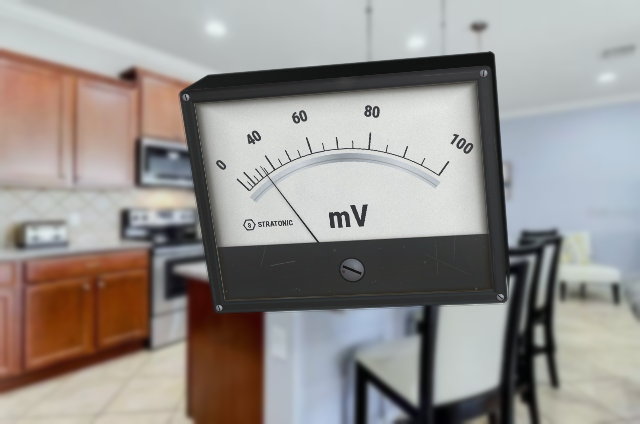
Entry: 35 mV
